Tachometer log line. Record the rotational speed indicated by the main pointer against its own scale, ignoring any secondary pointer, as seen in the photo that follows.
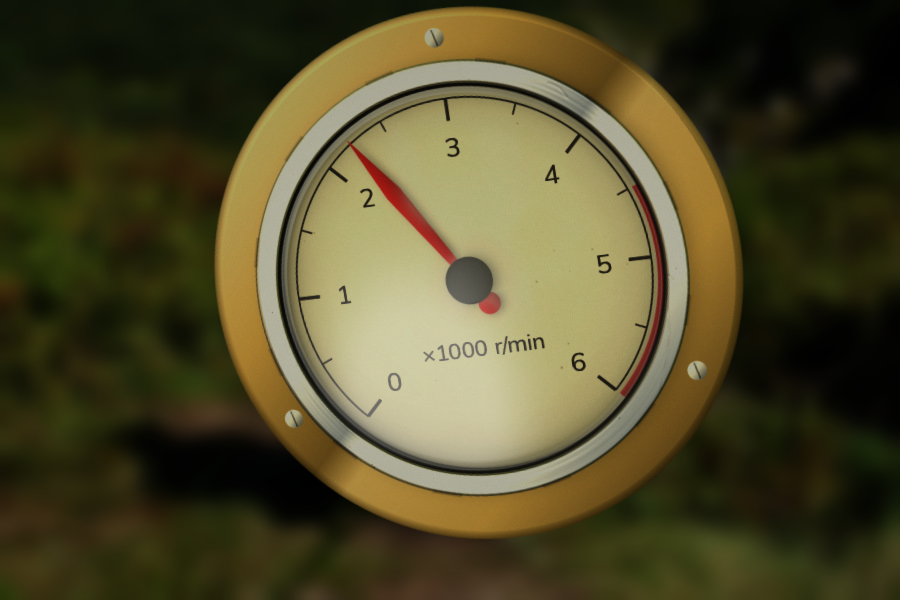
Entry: 2250 rpm
